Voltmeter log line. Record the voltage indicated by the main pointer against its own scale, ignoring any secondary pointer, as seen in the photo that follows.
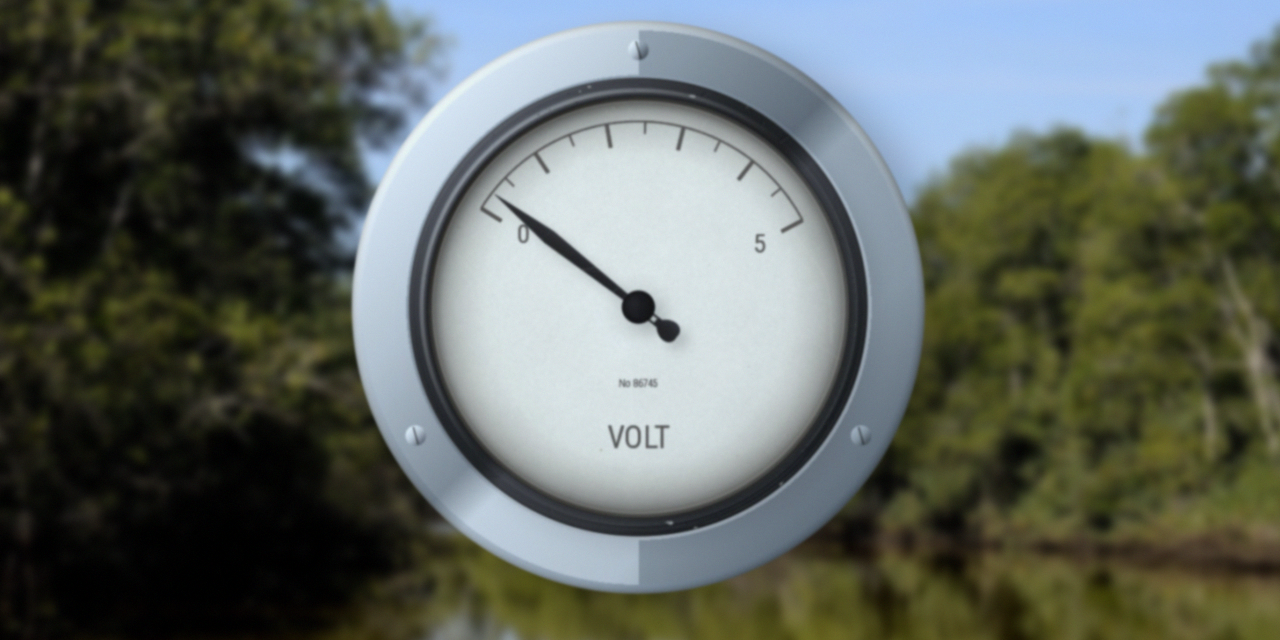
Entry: 0.25 V
